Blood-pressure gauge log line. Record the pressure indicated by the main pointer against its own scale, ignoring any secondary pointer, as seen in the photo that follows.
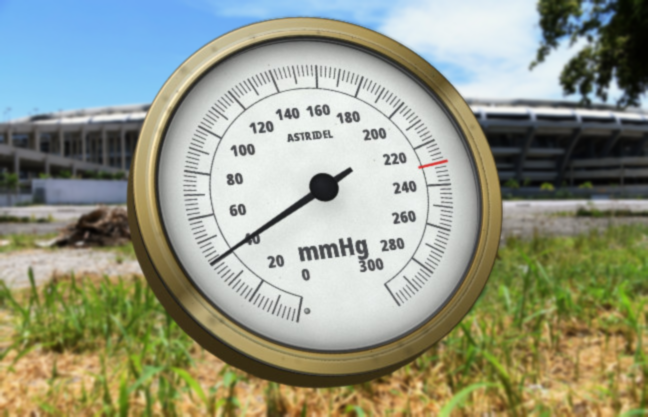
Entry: 40 mmHg
